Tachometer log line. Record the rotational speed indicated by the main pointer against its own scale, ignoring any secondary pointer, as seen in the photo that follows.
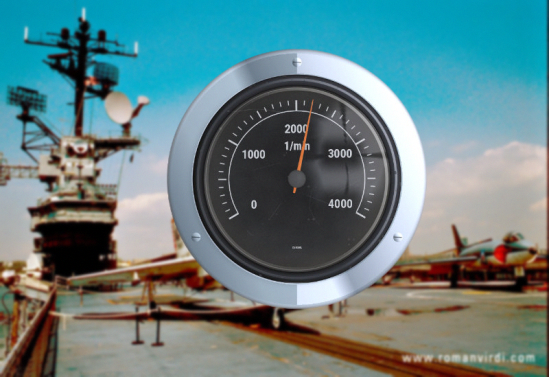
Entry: 2200 rpm
